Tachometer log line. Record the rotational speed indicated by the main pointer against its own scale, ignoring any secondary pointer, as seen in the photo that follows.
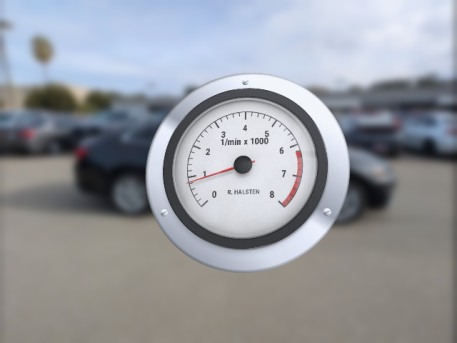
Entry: 800 rpm
